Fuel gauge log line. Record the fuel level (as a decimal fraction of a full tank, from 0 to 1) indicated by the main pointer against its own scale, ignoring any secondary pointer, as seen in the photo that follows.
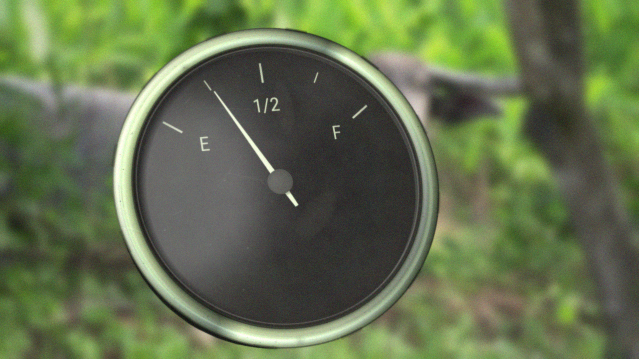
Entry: 0.25
